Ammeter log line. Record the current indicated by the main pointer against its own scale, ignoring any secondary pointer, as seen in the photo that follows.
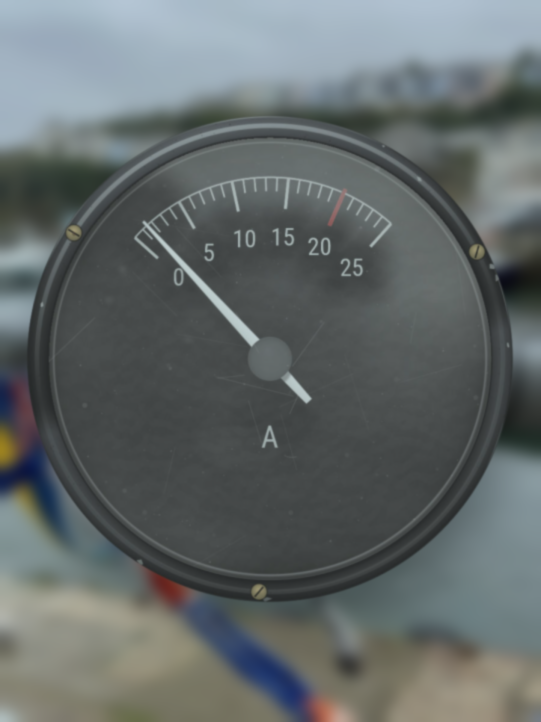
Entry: 1.5 A
